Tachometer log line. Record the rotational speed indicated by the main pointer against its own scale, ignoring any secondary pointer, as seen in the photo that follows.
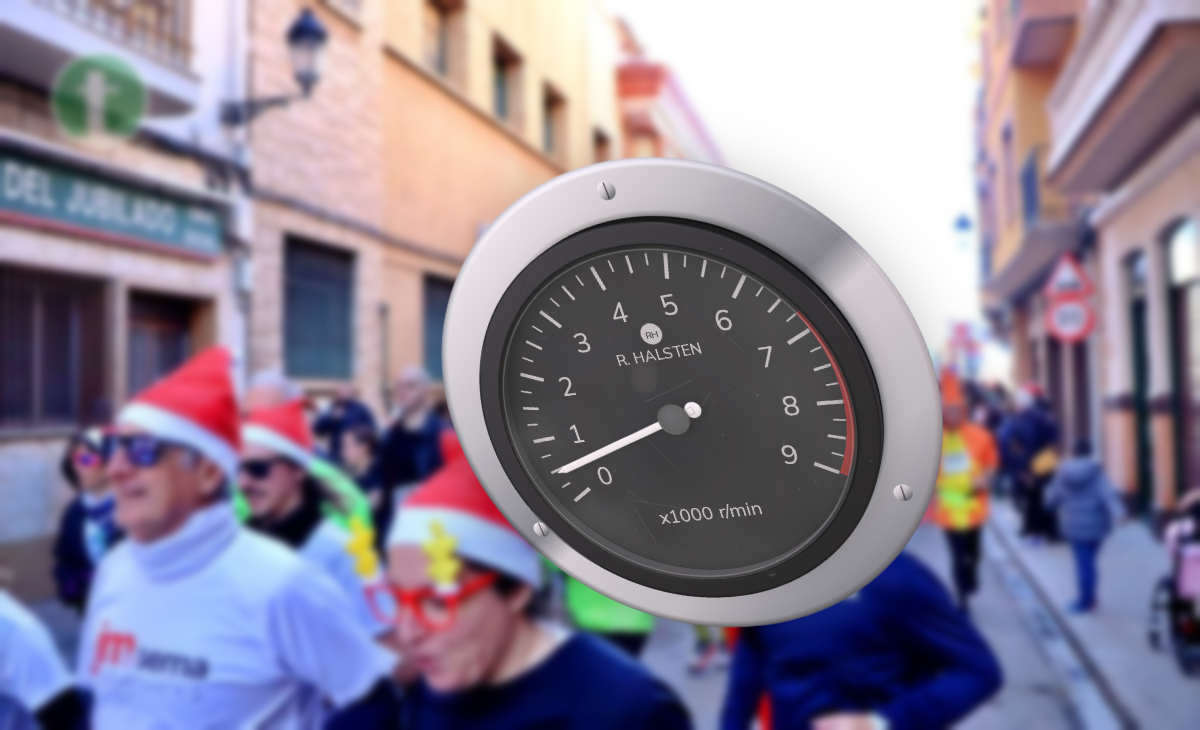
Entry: 500 rpm
